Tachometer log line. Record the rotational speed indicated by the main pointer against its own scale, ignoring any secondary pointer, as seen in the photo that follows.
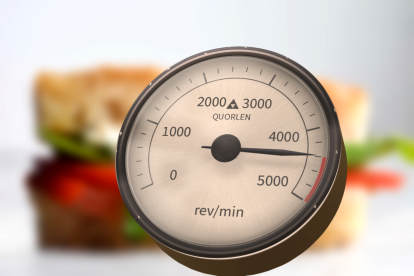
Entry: 4400 rpm
